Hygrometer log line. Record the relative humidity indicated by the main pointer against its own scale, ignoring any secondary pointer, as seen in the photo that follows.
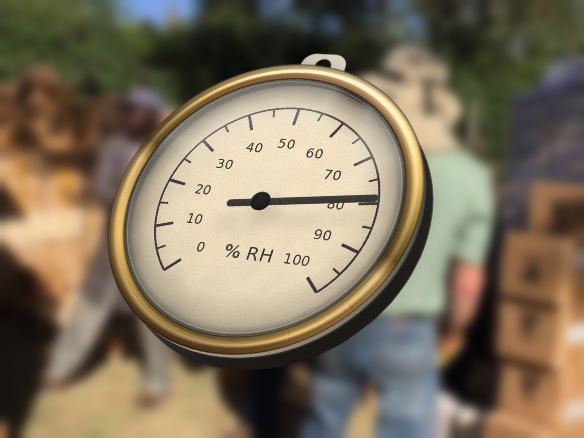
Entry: 80 %
